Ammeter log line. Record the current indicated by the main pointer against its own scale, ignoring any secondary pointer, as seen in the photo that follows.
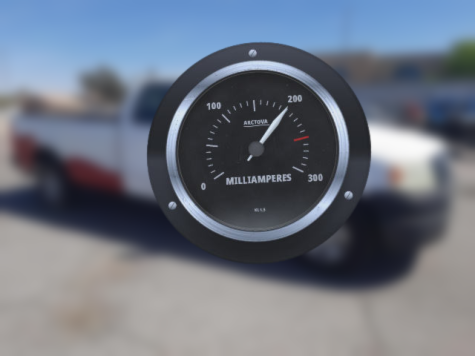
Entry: 200 mA
